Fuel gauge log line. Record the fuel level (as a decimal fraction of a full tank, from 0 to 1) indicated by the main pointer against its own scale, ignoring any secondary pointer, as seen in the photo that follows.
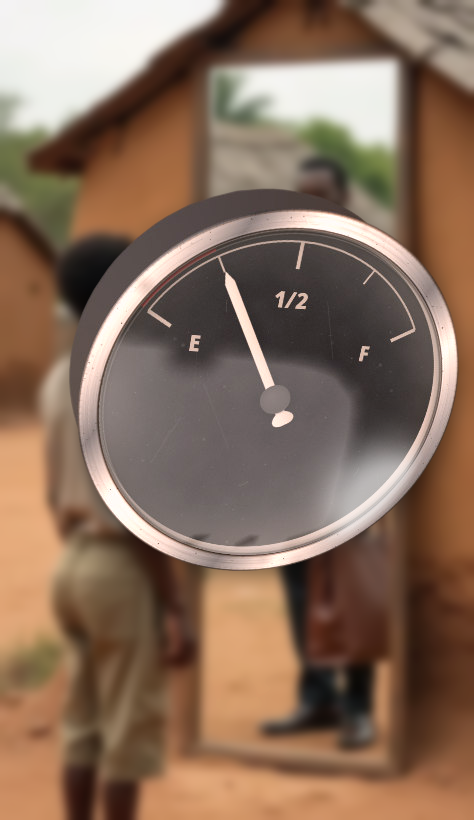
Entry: 0.25
